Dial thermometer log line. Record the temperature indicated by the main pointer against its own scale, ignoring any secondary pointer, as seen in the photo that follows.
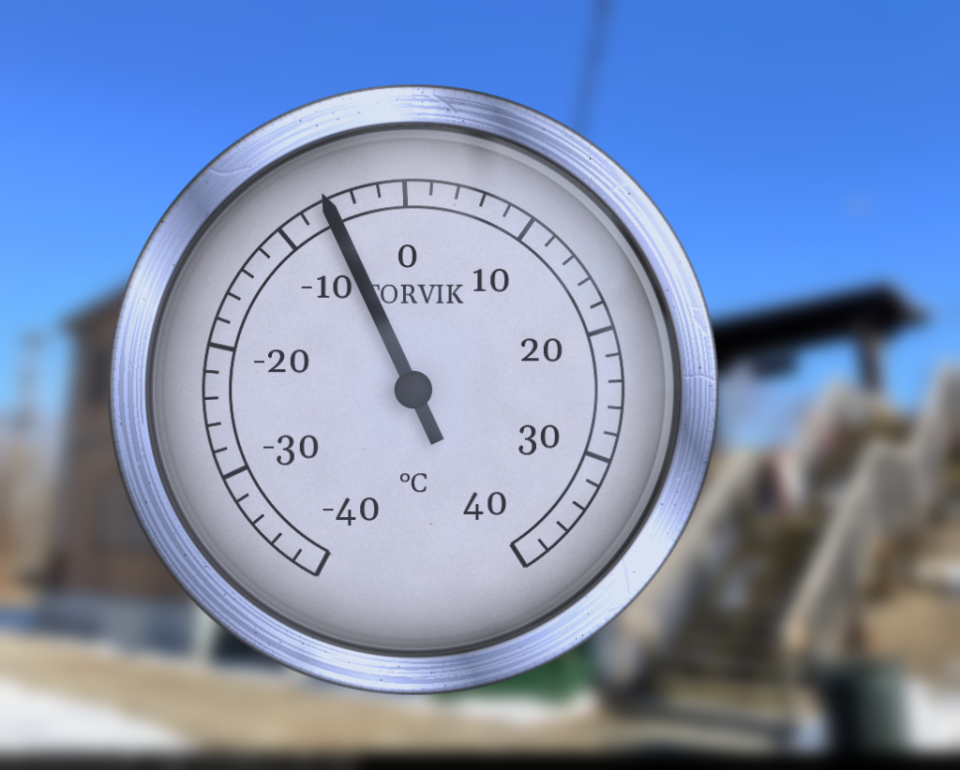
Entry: -6 °C
